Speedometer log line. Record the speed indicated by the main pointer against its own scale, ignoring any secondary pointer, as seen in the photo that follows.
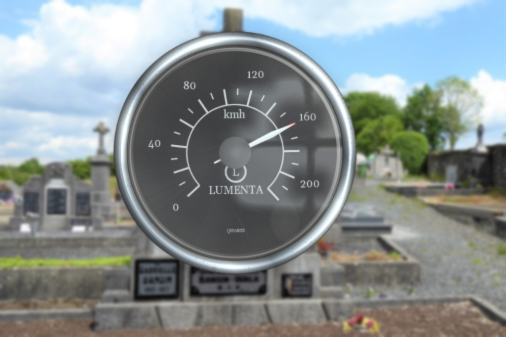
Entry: 160 km/h
